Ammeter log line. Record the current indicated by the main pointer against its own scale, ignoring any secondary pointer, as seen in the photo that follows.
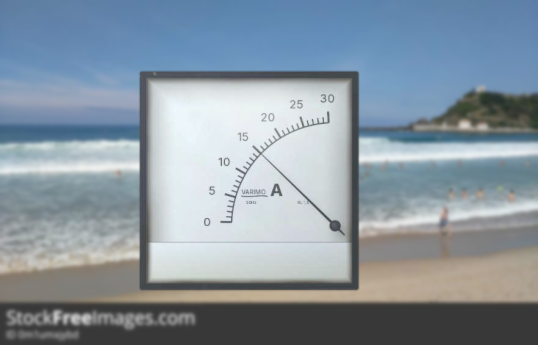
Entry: 15 A
